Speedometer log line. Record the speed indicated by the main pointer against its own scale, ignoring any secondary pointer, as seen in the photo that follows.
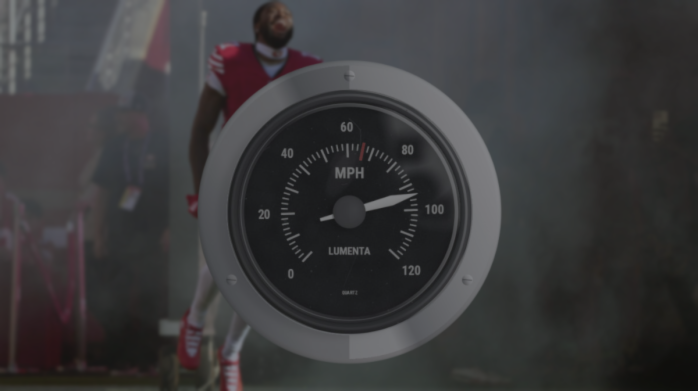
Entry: 94 mph
